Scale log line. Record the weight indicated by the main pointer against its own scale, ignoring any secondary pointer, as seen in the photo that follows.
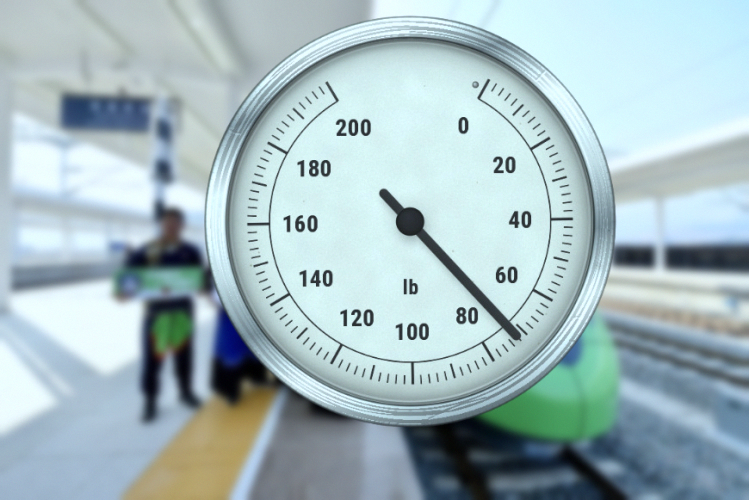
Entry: 72 lb
